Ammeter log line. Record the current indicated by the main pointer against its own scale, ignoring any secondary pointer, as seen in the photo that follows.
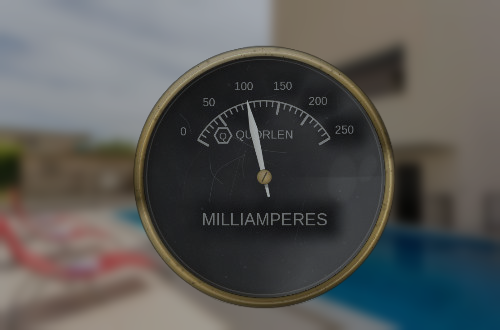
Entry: 100 mA
